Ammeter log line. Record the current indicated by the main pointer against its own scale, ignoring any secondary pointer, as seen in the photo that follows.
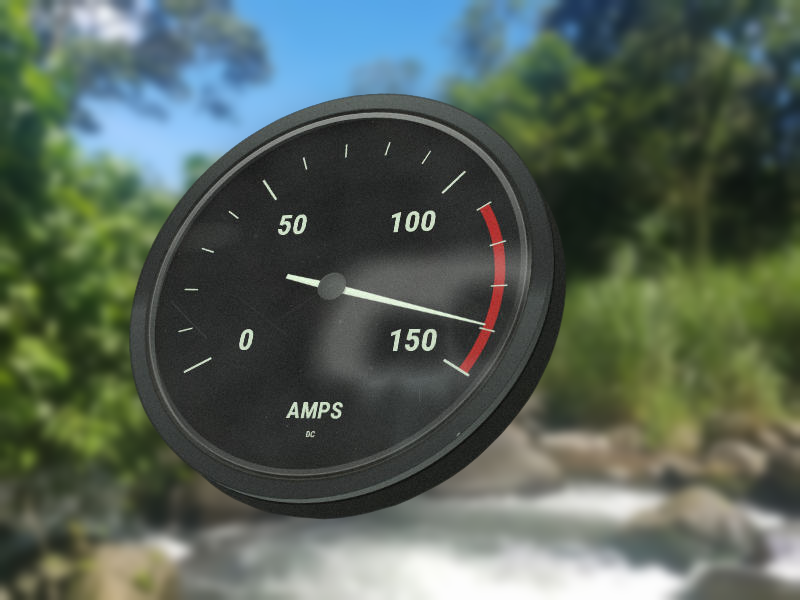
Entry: 140 A
